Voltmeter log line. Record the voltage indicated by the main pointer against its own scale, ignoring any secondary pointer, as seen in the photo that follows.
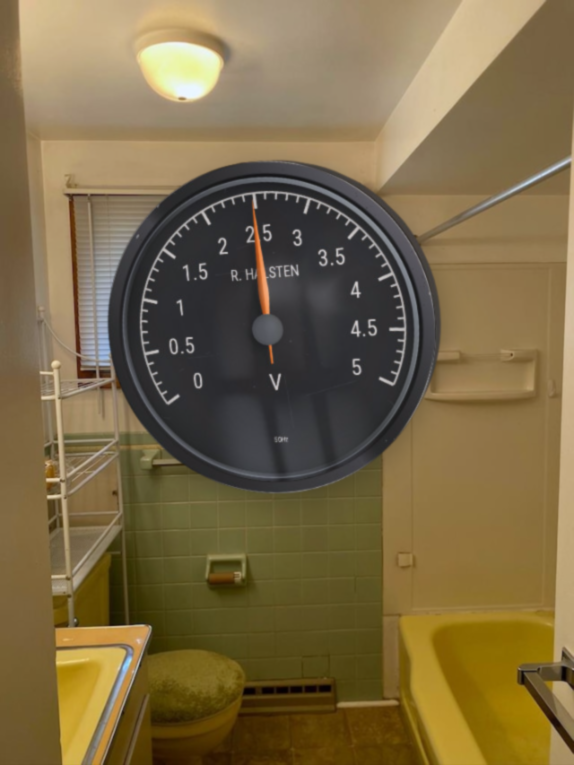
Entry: 2.5 V
